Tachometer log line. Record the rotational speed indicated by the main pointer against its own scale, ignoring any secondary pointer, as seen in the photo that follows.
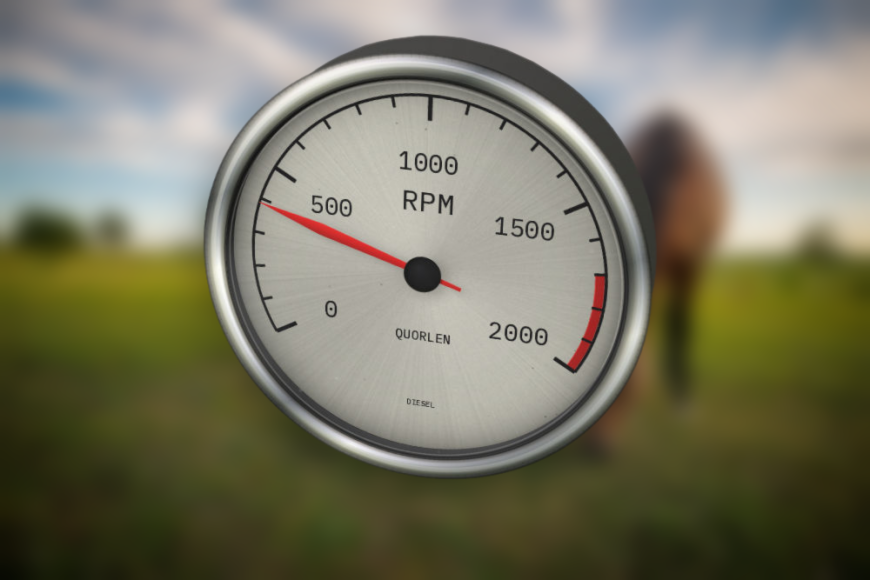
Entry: 400 rpm
